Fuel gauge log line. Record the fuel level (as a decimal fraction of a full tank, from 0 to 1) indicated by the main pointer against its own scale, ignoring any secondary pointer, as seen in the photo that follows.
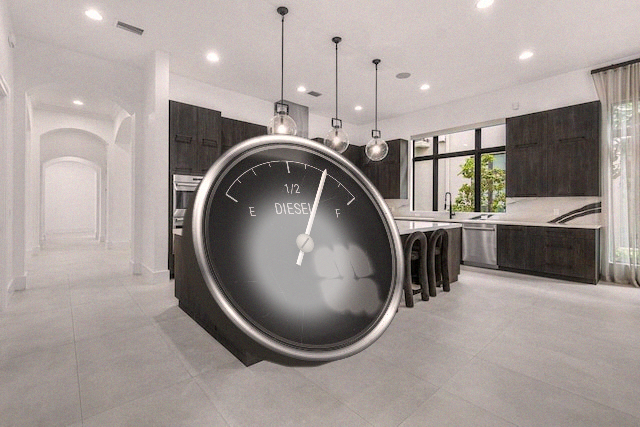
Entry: 0.75
